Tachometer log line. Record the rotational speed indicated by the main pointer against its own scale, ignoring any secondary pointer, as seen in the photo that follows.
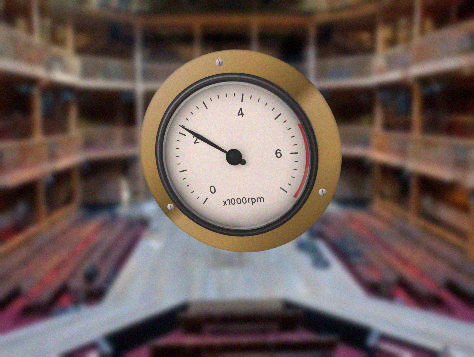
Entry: 2200 rpm
